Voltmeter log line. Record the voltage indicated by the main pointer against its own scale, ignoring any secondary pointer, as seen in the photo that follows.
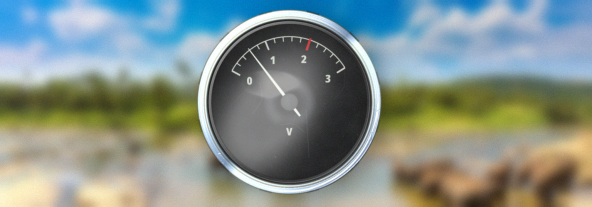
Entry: 0.6 V
